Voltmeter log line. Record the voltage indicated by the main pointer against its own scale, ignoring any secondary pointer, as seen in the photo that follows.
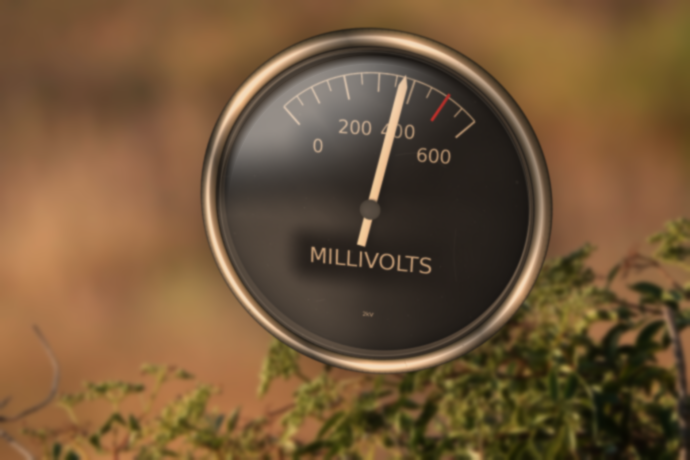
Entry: 375 mV
